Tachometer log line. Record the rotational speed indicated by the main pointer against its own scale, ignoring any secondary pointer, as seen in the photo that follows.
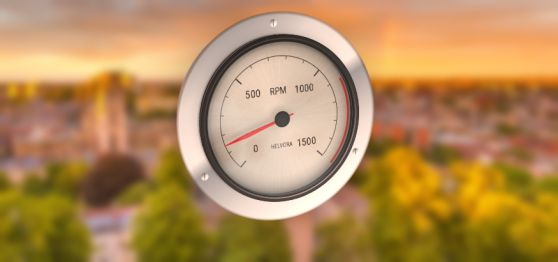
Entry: 150 rpm
